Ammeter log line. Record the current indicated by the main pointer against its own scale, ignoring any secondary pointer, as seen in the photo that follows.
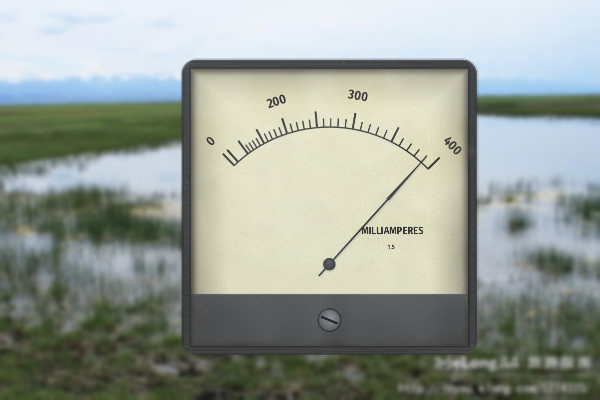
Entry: 390 mA
